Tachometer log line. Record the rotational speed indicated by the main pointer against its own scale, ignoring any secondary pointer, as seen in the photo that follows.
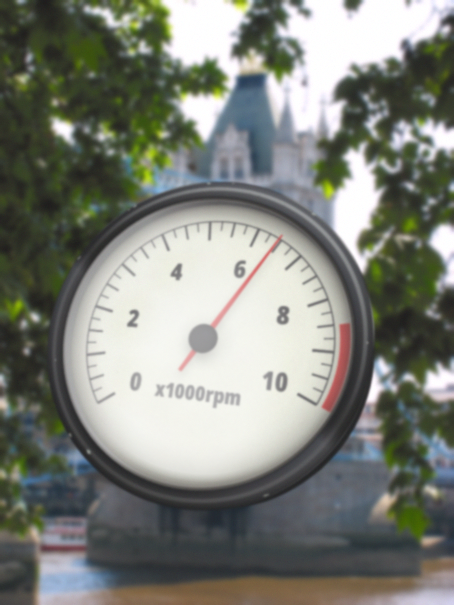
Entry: 6500 rpm
